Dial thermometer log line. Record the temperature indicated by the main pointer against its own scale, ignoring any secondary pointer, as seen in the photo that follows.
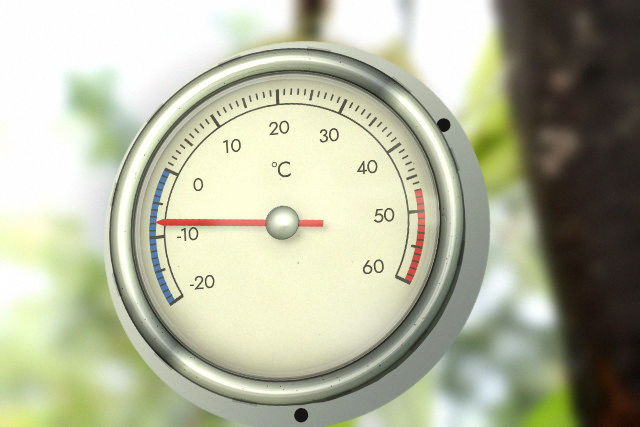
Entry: -8 °C
